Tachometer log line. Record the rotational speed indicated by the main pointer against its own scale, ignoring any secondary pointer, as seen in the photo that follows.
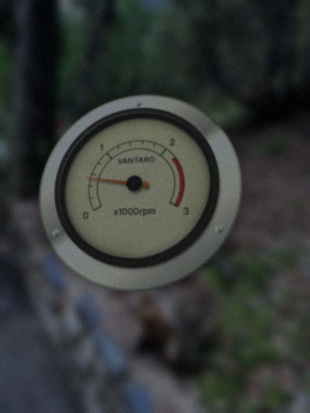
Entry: 500 rpm
